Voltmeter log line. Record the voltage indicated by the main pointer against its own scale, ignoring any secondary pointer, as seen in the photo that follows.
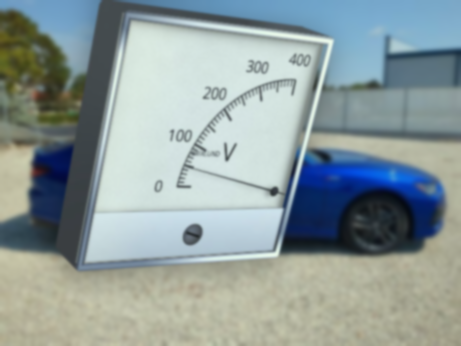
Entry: 50 V
